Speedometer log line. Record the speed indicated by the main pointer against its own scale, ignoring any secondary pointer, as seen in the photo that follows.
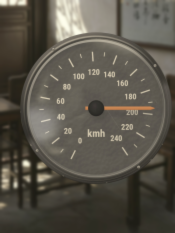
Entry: 195 km/h
